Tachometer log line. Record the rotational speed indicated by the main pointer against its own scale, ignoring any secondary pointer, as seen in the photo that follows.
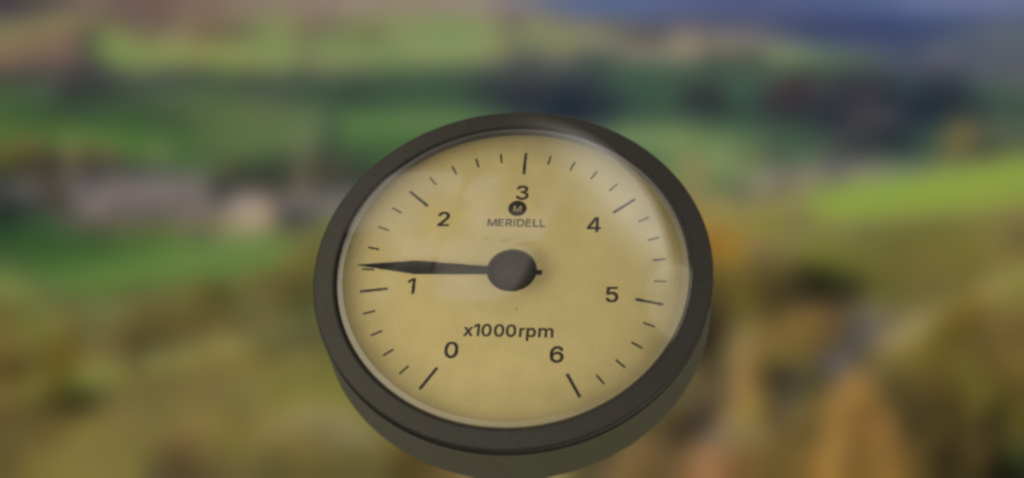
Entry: 1200 rpm
